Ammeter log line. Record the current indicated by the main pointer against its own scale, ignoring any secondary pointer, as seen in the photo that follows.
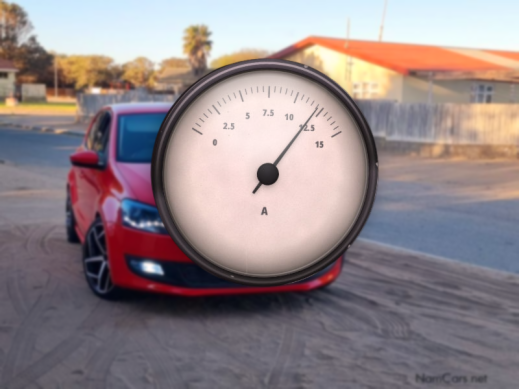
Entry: 12 A
